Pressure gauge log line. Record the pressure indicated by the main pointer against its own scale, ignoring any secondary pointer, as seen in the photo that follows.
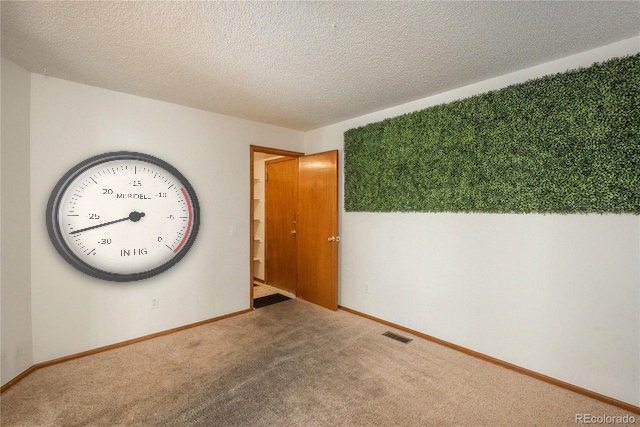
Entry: -27 inHg
